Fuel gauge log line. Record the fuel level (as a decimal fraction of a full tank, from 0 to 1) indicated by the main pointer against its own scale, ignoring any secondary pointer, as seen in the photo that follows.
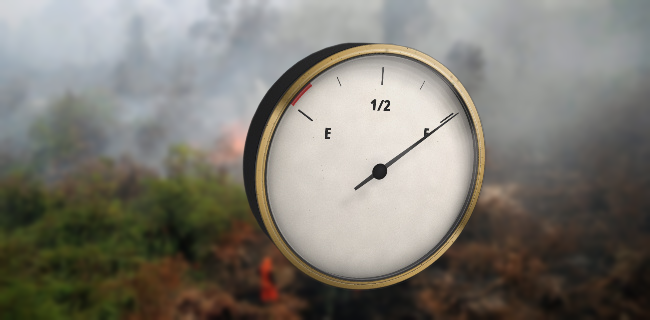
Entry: 1
